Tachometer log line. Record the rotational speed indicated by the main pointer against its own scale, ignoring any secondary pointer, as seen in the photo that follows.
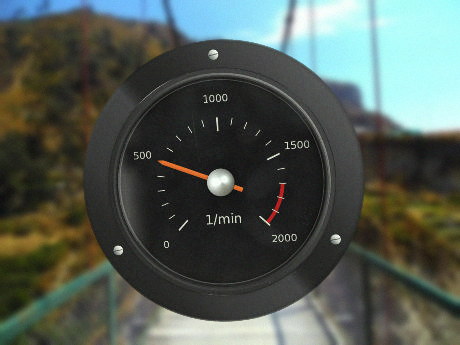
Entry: 500 rpm
